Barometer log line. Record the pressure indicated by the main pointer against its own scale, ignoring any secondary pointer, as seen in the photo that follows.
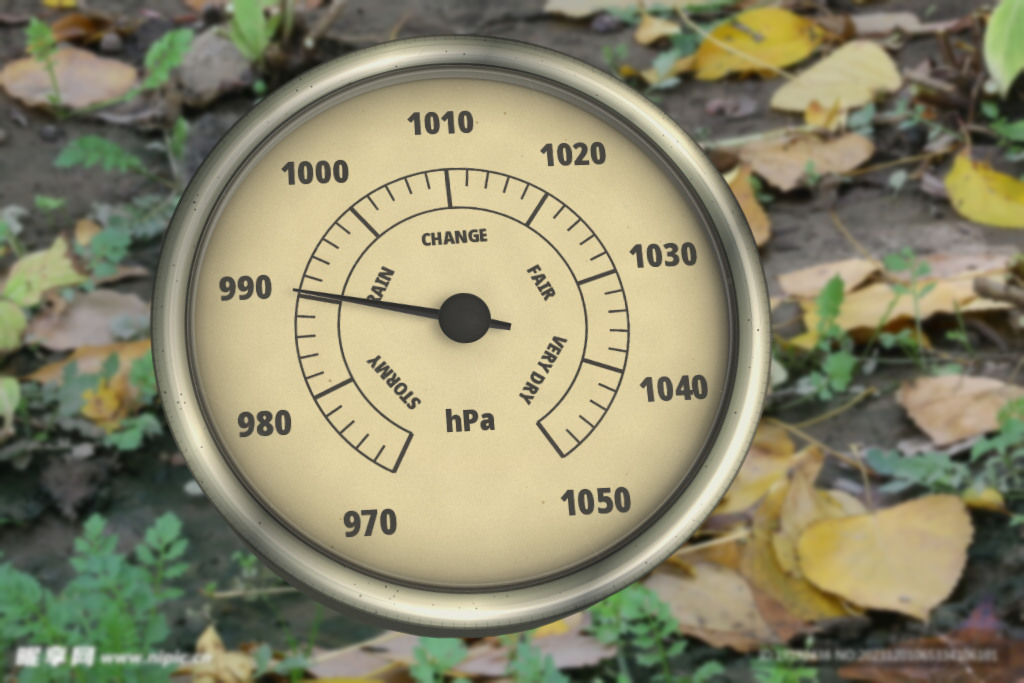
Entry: 990 hPa
